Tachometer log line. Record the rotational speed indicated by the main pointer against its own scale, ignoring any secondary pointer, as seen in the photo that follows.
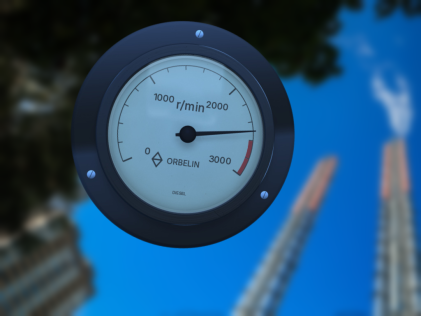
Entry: 2500 rpm
